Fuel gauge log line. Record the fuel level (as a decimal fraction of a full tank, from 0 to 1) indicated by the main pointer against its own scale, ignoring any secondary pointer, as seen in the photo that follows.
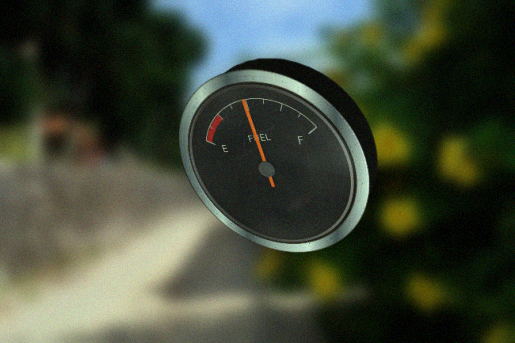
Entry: 0.5
